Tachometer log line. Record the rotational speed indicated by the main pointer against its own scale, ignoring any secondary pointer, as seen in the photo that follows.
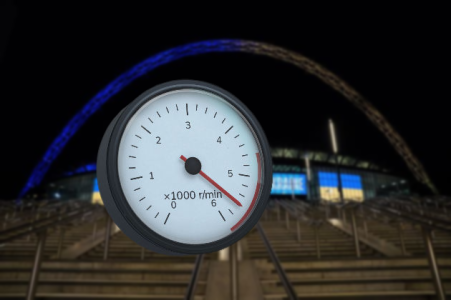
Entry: 5600 rpm
